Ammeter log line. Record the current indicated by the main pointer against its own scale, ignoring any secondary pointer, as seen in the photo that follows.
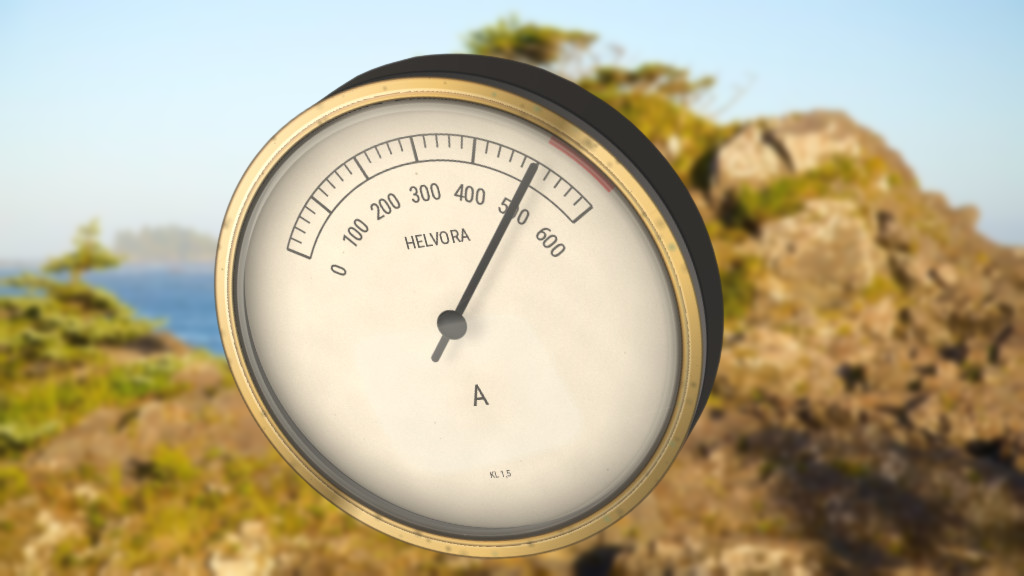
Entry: 500 A
